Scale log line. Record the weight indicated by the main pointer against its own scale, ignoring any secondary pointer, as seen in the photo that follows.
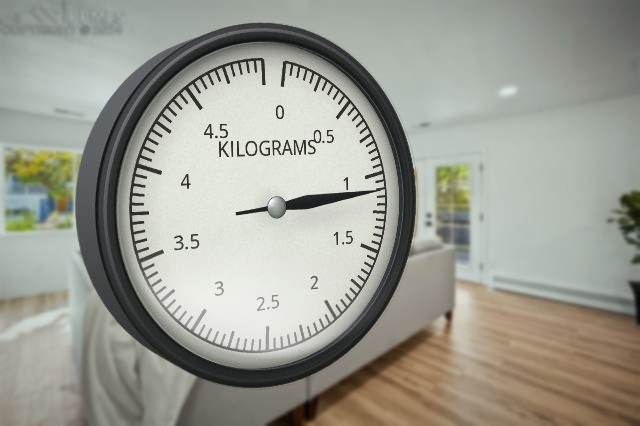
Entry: 1.1 kg
